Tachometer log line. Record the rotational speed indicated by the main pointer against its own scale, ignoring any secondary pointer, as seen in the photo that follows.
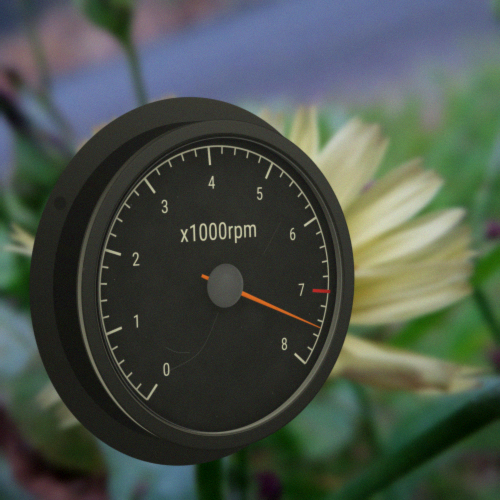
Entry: 7500 rpm
